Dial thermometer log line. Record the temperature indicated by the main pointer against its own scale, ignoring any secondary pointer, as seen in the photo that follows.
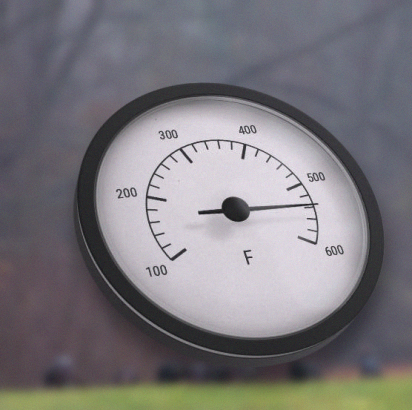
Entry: 540 °F
